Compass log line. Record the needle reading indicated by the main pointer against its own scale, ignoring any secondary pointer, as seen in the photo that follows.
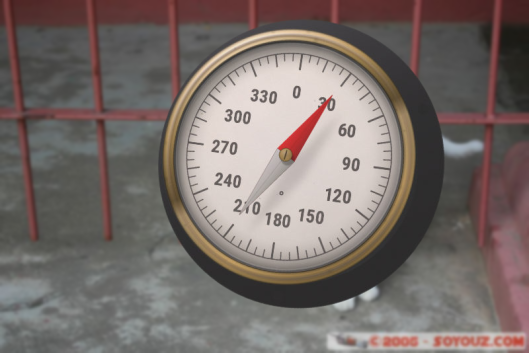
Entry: 30 °
